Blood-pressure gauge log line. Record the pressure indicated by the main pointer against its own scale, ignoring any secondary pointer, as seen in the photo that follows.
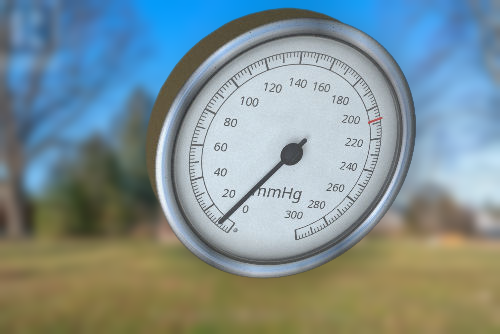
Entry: 10 mmHg
